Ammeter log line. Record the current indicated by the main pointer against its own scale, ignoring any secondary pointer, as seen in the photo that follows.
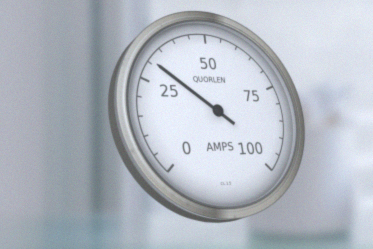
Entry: 30 A
